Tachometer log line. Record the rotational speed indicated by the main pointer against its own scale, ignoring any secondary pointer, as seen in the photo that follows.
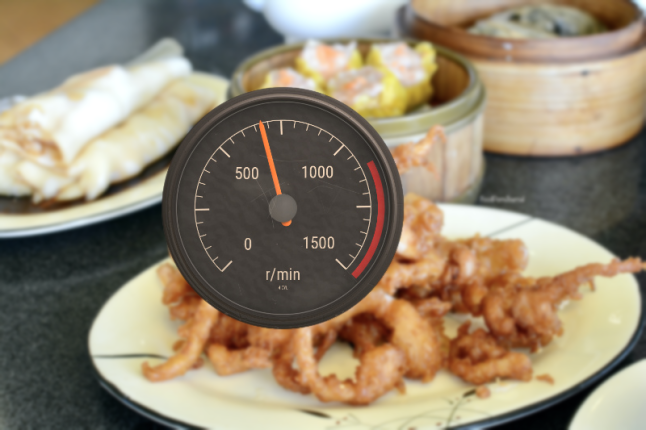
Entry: 675 rpm
